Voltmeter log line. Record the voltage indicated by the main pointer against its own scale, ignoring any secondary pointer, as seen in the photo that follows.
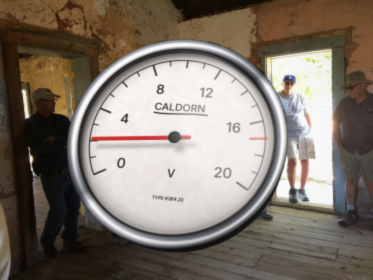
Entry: 2 V
